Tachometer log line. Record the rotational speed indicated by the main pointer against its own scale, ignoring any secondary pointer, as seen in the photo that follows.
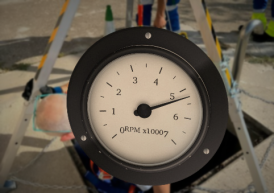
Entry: 5250 rpm
